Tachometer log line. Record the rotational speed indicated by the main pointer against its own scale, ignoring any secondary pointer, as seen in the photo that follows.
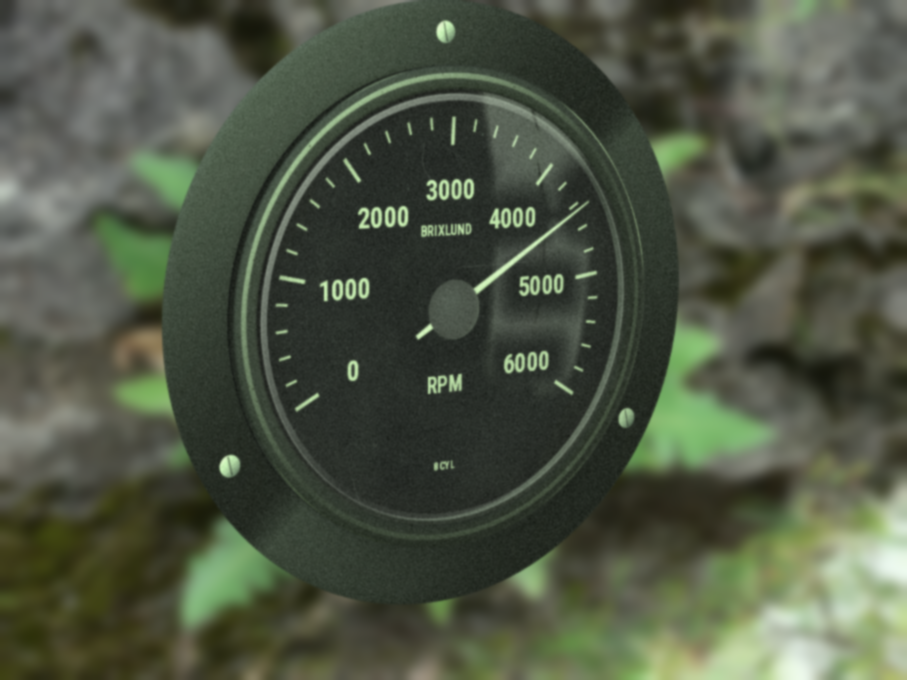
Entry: 4400 rpm
